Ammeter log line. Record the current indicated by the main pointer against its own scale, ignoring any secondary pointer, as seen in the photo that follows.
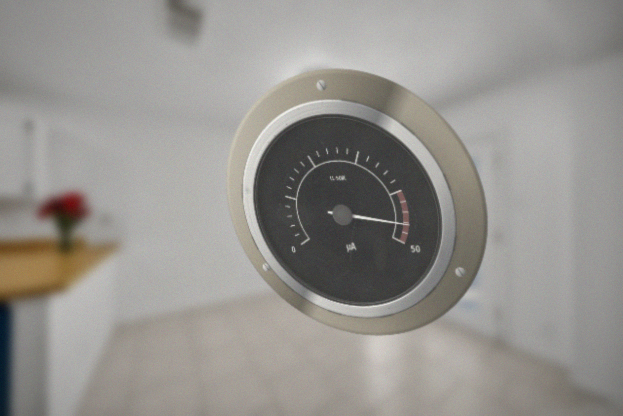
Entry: 46 µA
